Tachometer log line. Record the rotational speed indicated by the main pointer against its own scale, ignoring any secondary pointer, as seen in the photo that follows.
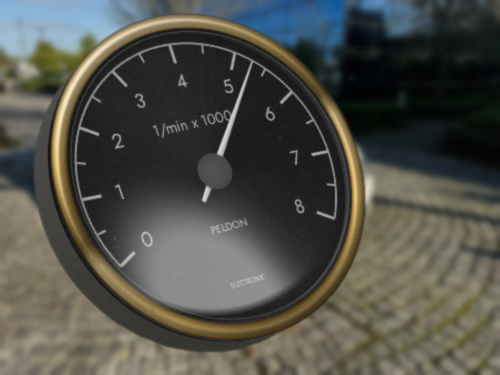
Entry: 5250 rpm
